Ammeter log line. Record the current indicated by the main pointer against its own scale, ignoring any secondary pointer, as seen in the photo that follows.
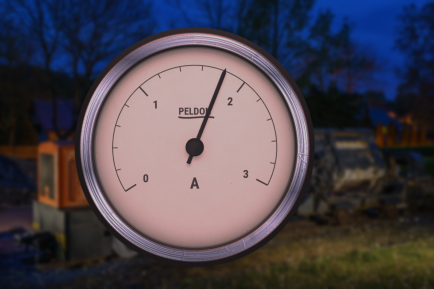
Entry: 1.8 A
